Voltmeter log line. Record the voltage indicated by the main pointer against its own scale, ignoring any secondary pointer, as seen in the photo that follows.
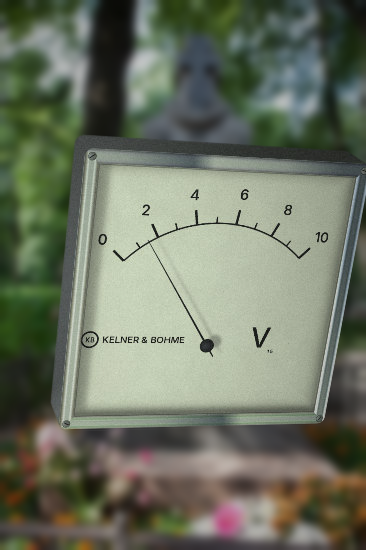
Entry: 1.5 V
